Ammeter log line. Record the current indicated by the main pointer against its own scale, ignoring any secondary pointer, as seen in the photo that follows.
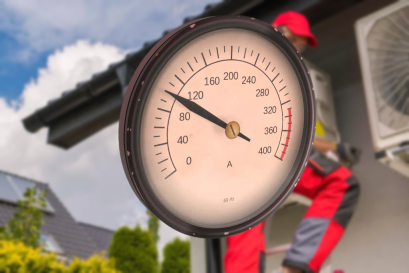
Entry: 100 A
